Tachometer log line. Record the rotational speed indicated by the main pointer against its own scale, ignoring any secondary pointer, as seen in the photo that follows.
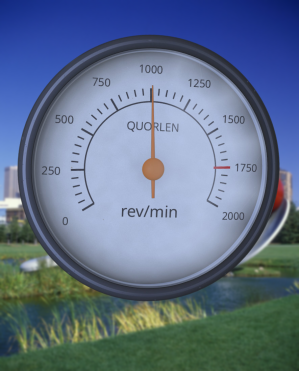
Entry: 1000 rpm
